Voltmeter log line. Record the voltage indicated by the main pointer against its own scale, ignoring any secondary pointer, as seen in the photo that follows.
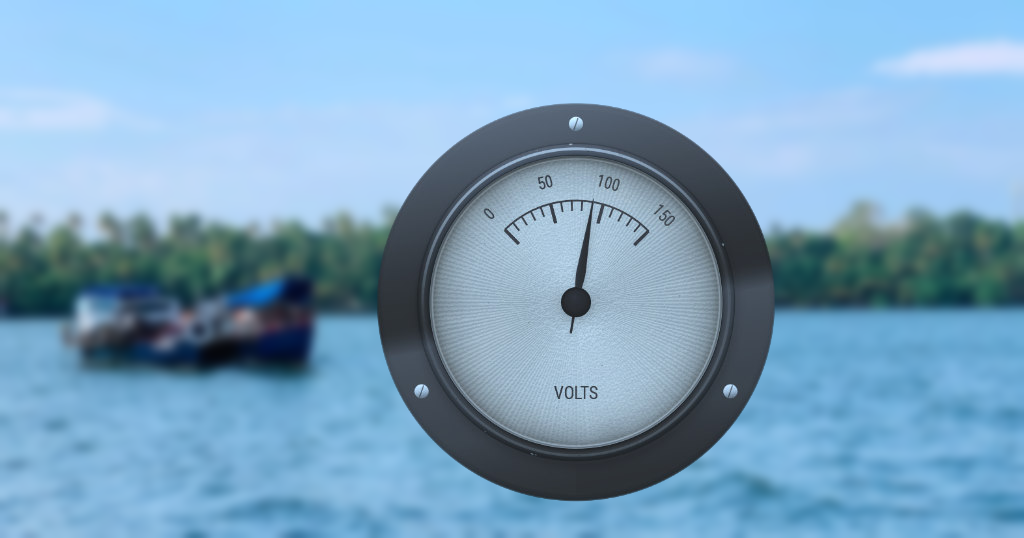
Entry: 90 V
